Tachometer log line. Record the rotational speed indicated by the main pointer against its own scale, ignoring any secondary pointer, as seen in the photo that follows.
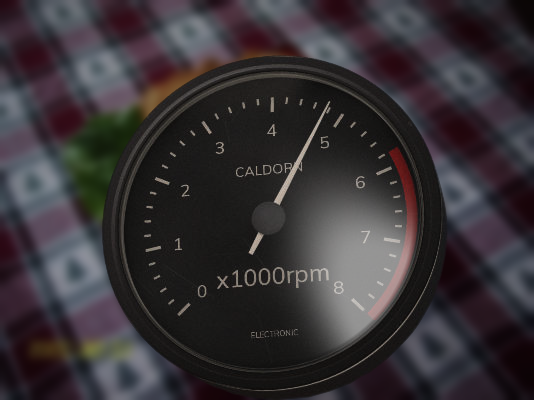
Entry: 4800 rpm
